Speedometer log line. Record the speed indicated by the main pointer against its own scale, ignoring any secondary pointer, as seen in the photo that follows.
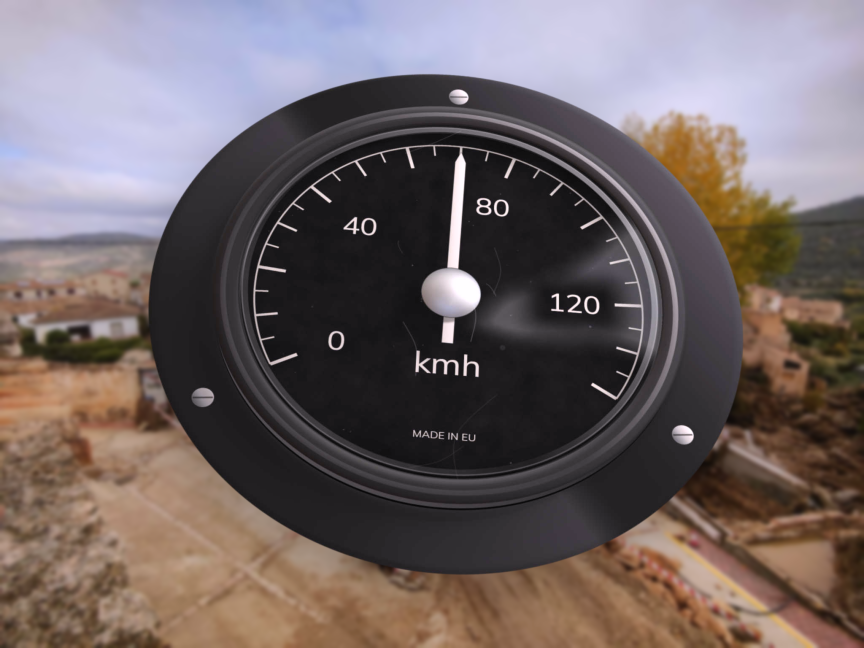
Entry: 70 km/h
